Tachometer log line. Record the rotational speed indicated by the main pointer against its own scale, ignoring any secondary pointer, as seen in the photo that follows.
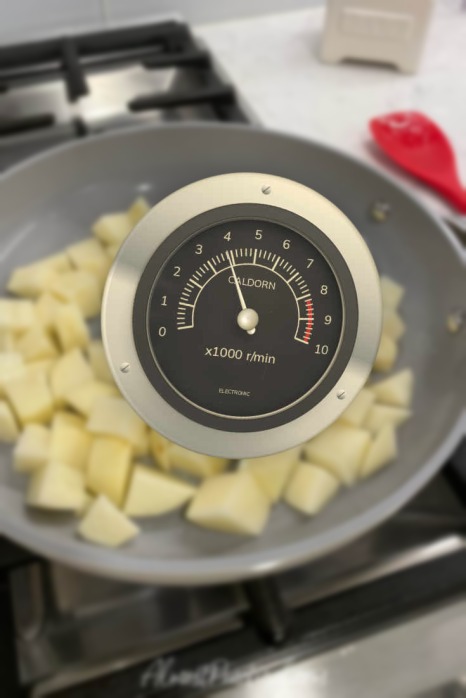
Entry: 3800 rpm
